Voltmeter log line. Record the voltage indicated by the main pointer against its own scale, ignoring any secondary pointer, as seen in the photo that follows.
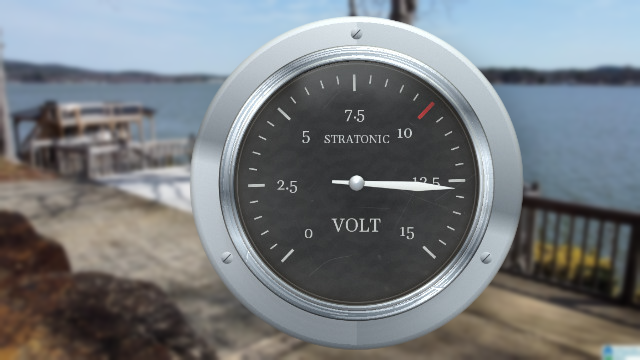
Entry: 12.75 V
